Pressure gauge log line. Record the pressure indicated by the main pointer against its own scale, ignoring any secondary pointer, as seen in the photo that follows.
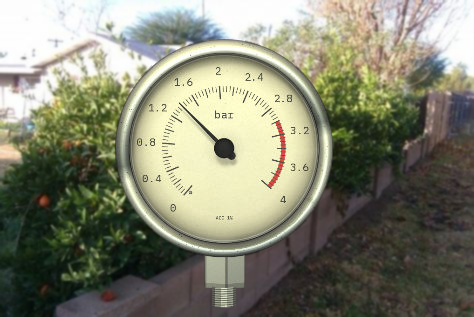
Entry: 1.4 bar
